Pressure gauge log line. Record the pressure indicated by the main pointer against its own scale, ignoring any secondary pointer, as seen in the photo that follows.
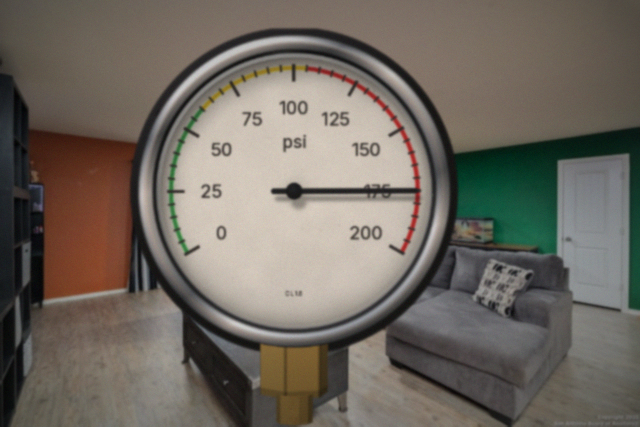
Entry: 175 psi
